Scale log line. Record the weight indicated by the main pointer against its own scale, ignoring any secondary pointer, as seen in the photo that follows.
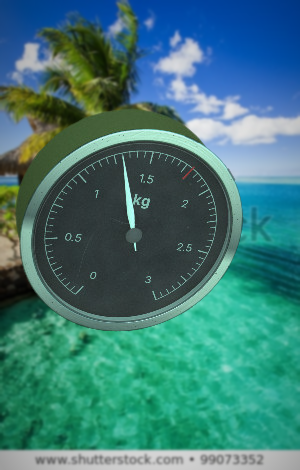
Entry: 1.3 kg
